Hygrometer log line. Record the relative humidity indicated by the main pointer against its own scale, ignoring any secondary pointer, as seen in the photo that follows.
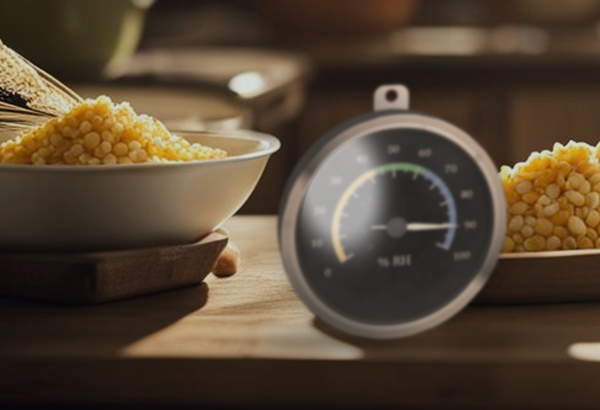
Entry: 90 %
